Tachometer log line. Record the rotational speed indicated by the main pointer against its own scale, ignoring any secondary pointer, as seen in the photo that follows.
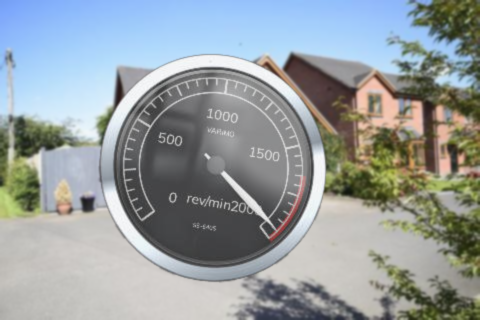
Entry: 1950 rpm
